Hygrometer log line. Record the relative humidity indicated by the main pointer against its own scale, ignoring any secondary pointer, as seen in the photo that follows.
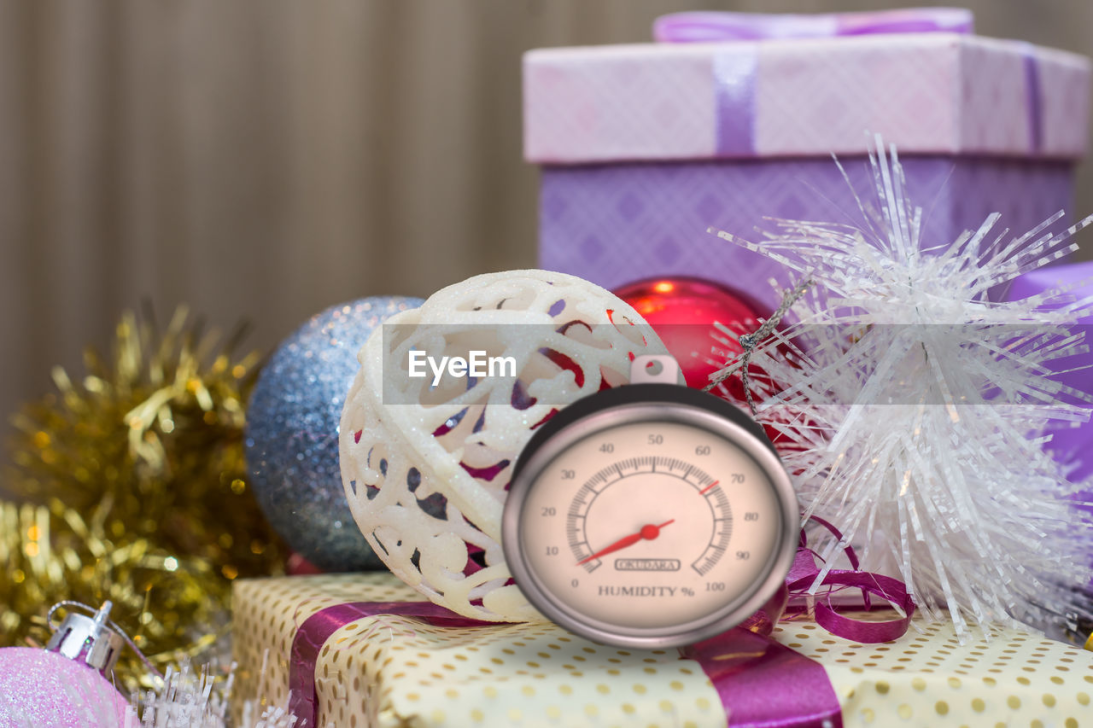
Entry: 5 %
